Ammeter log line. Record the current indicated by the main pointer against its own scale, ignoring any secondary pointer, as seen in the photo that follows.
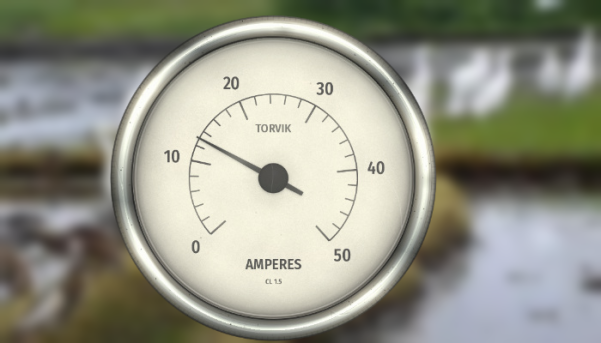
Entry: 13 A
